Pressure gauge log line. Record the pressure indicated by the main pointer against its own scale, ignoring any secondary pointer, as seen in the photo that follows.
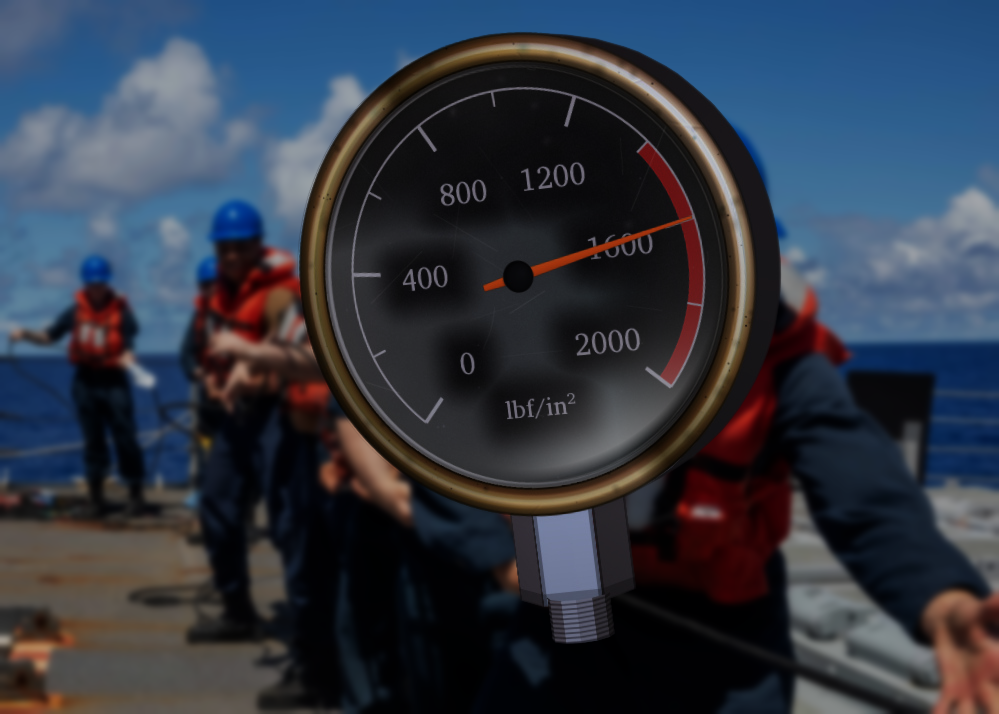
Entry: 1600 psi
